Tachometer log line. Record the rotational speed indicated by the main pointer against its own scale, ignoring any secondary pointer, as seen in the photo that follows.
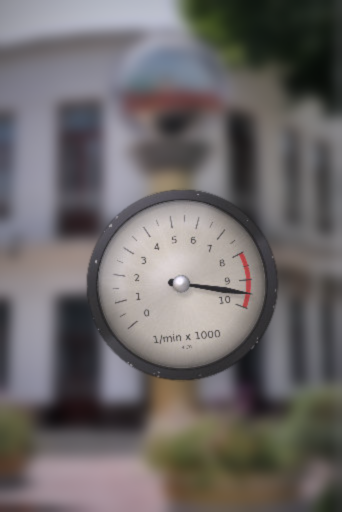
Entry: 9500 rpm
